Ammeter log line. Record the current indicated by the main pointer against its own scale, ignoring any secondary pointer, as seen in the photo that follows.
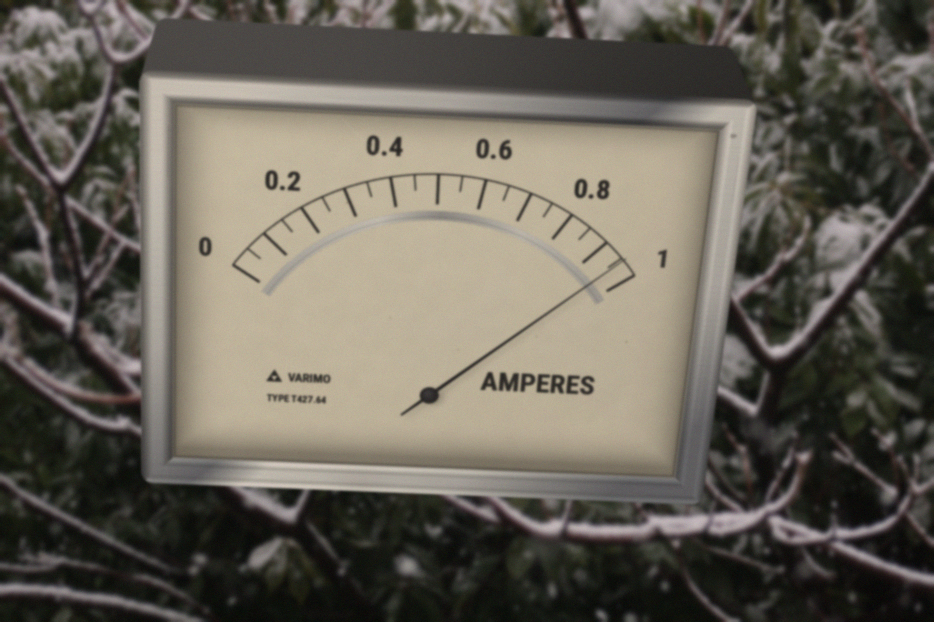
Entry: 0.95 A
